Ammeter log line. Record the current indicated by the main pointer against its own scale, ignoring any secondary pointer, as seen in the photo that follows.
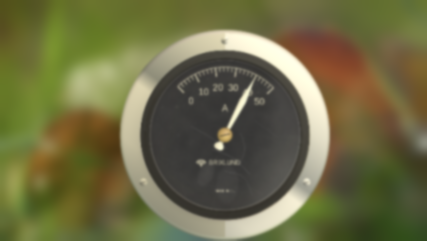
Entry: 40 A
